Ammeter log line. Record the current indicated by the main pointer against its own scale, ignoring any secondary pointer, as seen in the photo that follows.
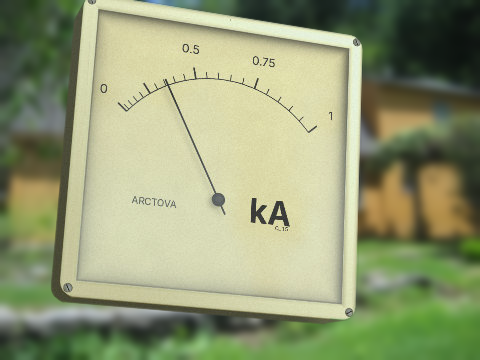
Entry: 0.35 kA
